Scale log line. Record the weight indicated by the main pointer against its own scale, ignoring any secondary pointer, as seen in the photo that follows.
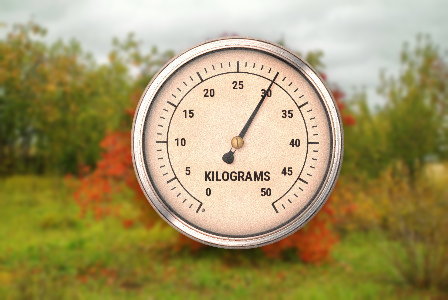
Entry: 30 kg
